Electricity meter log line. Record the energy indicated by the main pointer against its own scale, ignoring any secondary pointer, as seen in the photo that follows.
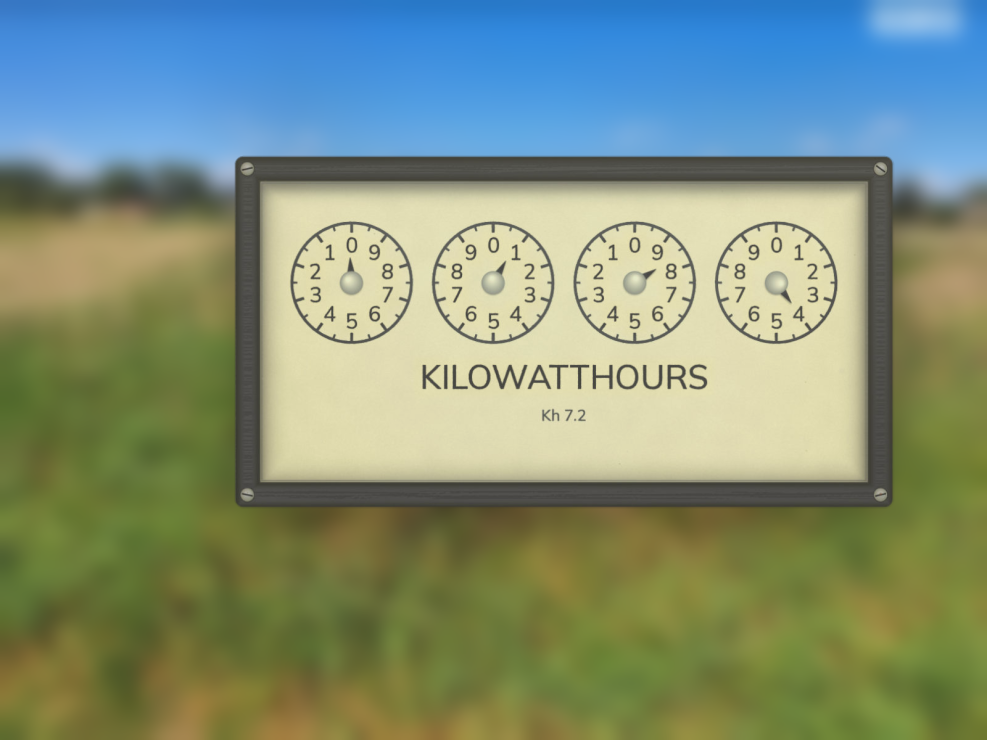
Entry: 84 kWh
